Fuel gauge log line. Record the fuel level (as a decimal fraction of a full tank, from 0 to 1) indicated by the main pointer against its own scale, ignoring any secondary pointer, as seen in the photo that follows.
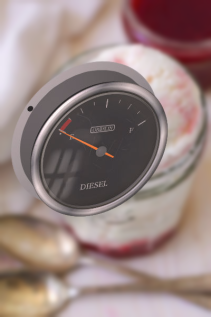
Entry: 0
